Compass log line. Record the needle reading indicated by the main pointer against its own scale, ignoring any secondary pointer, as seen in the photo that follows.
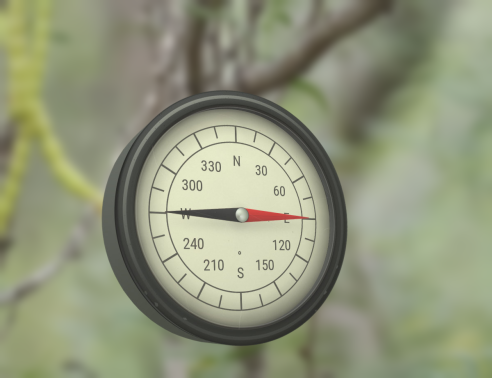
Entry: 90 °
